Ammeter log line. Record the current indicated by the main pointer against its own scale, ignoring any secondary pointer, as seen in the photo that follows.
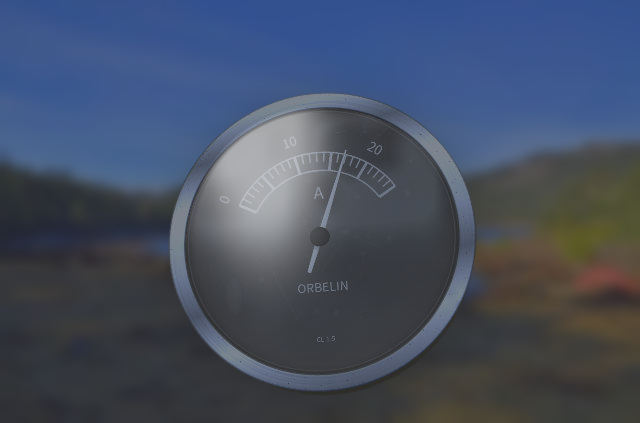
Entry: 17 A
